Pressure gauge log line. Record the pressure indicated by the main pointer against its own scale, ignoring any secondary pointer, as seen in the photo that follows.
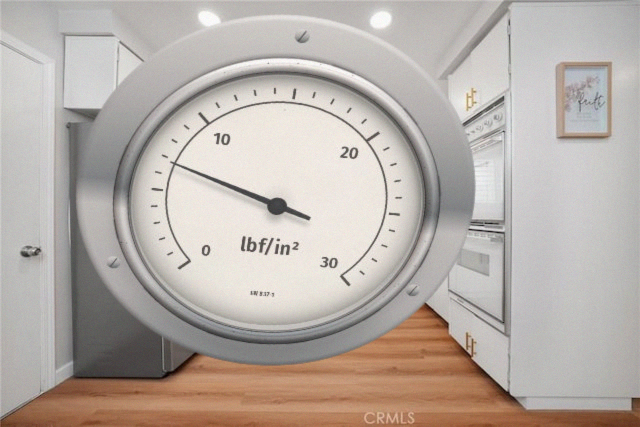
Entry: 7 psi
